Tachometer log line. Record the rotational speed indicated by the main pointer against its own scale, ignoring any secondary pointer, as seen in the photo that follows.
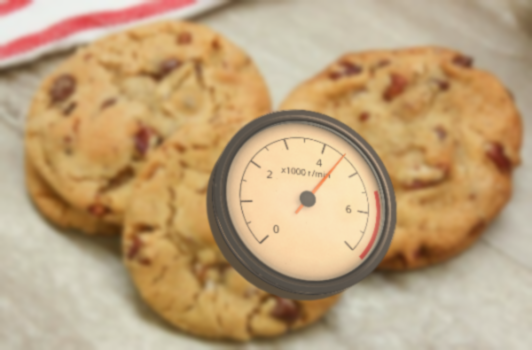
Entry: 4500 rpm
